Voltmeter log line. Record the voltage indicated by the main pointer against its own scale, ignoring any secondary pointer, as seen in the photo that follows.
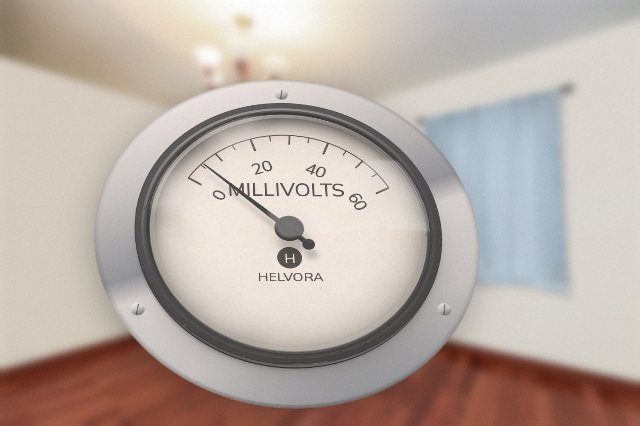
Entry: 5 mV
